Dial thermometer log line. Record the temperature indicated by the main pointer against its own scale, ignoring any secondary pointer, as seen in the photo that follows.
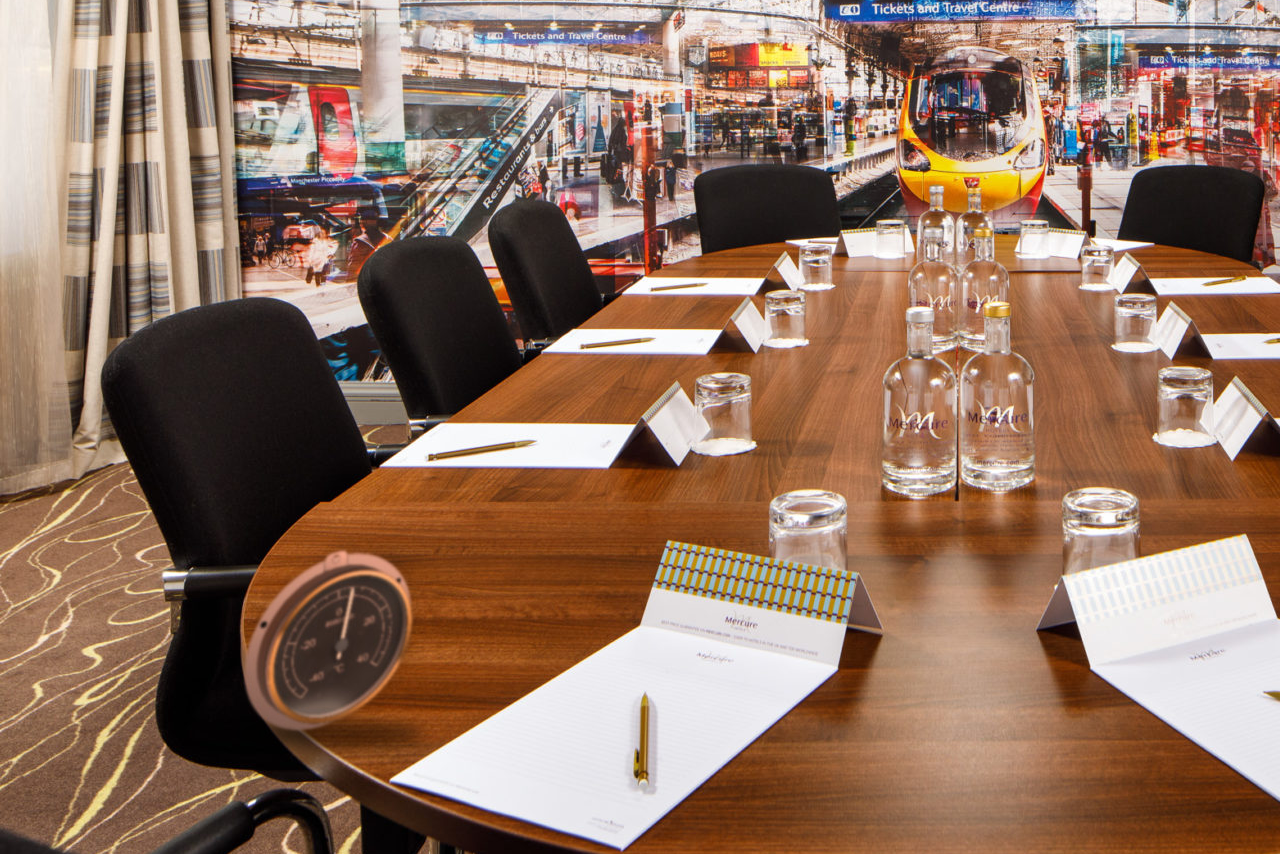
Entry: 4 °C
